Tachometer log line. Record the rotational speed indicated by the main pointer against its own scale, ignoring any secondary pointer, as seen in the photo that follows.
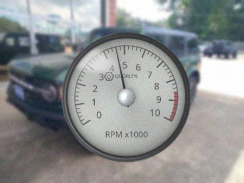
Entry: 4600 rpm
